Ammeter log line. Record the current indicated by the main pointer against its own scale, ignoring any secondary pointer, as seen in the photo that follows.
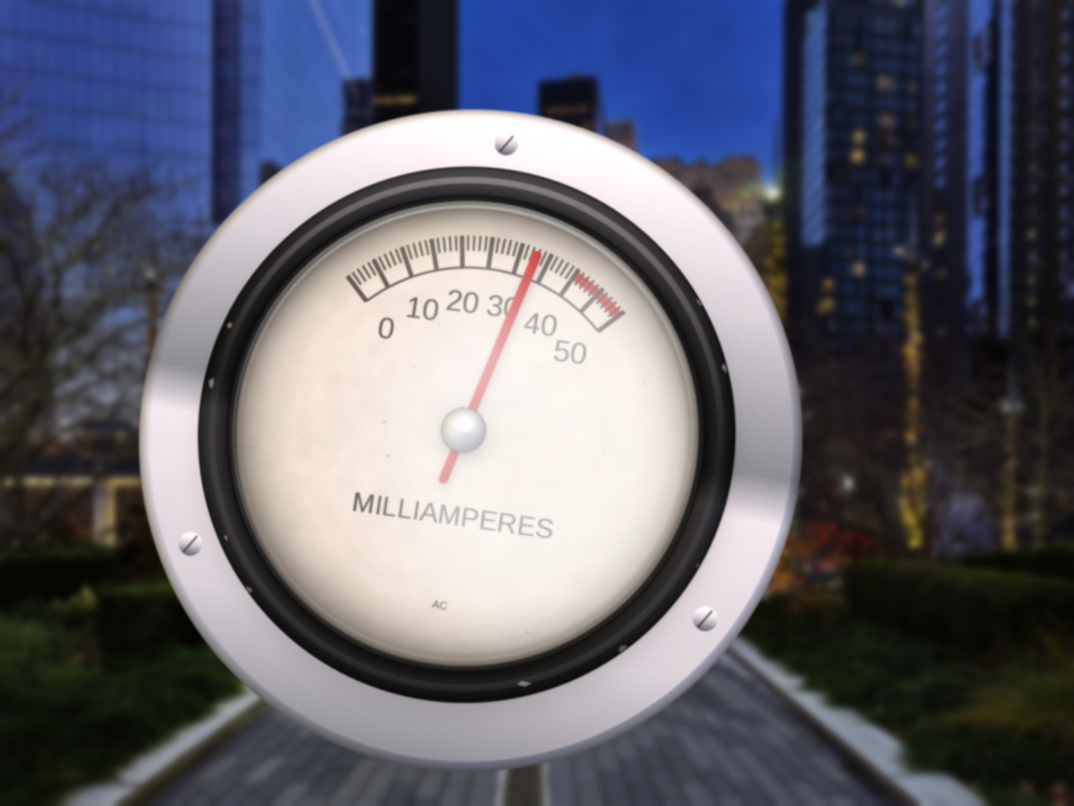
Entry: 33 mA
